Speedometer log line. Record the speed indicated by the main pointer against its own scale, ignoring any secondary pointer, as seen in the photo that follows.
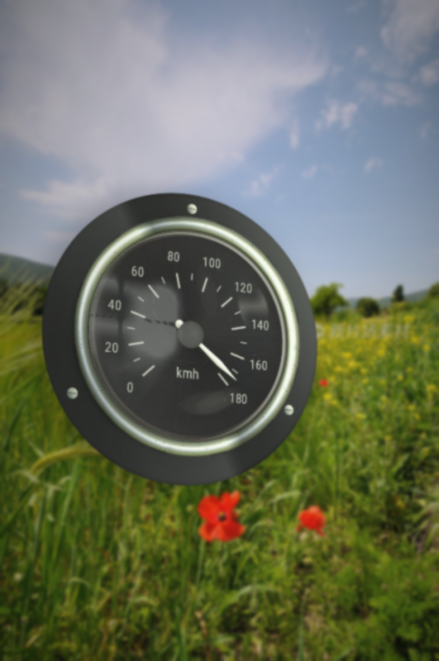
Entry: 175 km/h
